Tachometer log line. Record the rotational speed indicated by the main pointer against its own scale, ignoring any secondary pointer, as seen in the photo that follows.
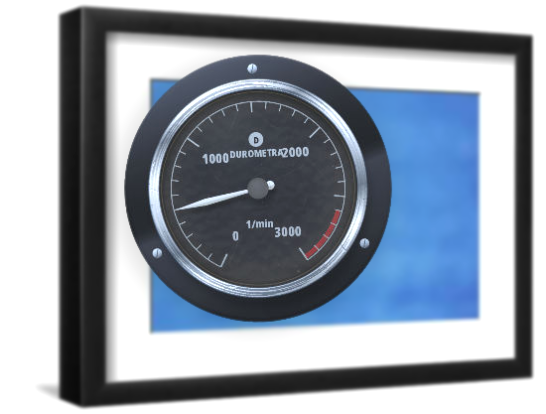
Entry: 500 rpm
